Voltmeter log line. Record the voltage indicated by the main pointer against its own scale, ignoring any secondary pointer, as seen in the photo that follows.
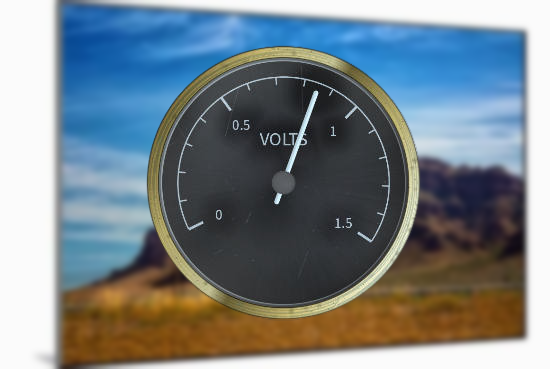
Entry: 0.85 V
